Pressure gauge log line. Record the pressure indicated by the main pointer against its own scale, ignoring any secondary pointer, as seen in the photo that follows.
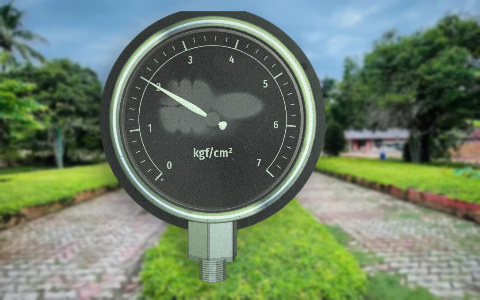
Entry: 2 kg/cm²
